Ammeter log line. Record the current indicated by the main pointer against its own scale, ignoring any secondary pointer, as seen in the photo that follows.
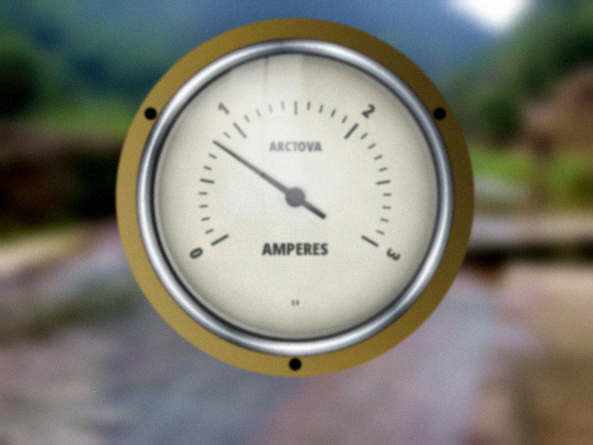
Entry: 0.8 A
